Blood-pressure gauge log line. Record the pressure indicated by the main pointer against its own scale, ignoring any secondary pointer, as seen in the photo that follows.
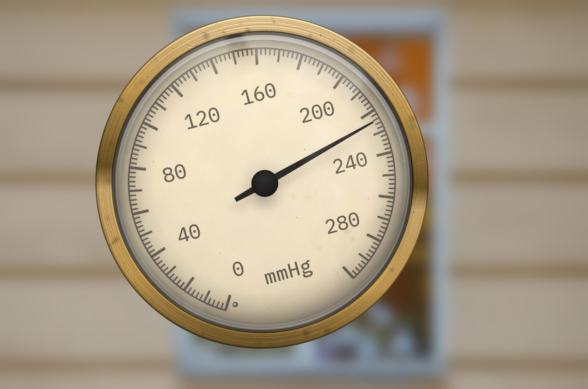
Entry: 224 mmHg
